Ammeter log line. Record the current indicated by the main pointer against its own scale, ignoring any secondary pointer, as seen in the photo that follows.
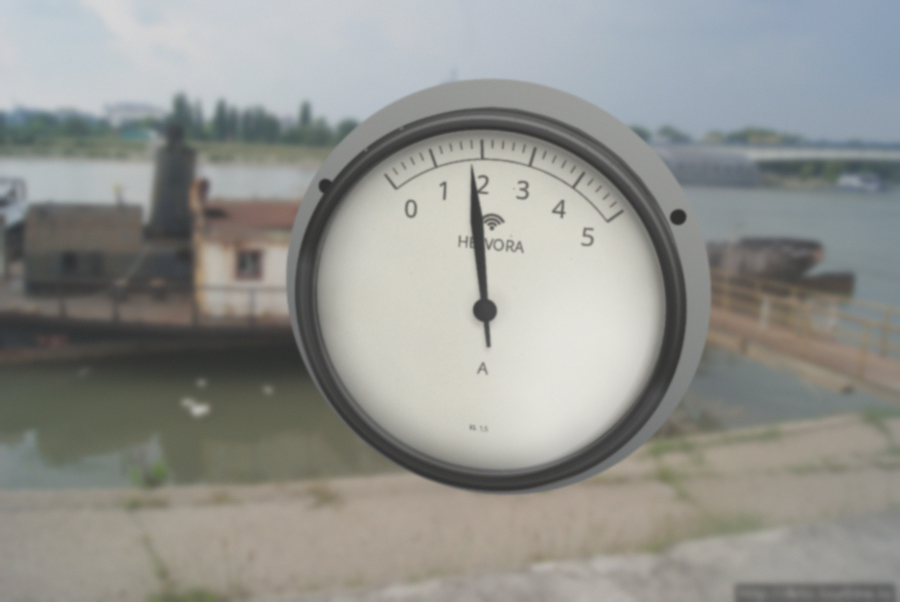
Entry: 1.8 A
